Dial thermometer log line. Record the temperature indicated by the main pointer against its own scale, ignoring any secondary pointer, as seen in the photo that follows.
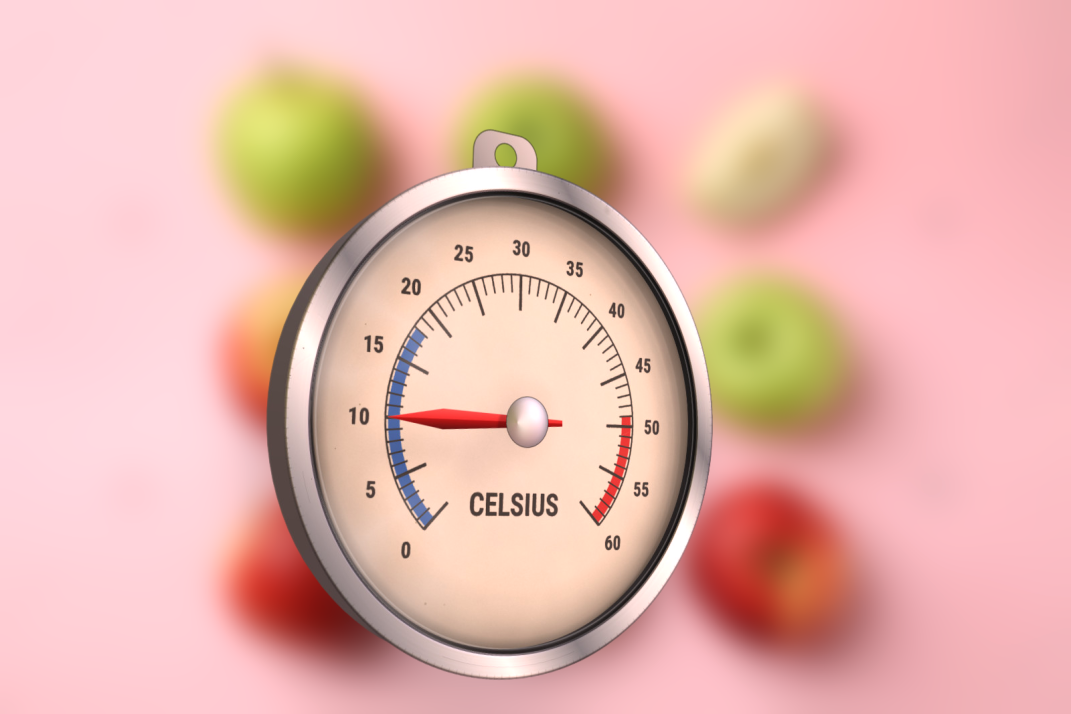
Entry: 10 °C
